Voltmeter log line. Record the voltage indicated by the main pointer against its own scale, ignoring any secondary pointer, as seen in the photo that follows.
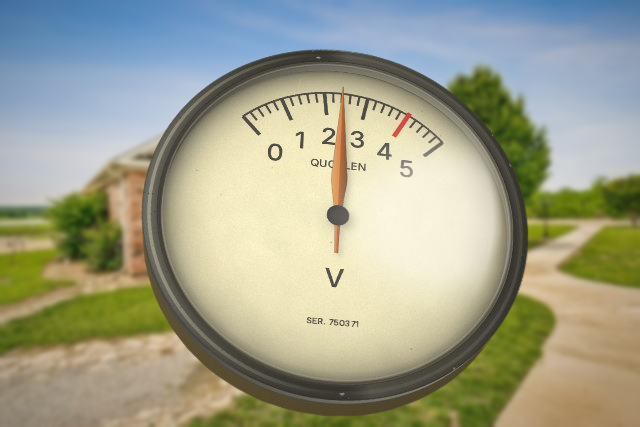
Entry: 2.4 V
